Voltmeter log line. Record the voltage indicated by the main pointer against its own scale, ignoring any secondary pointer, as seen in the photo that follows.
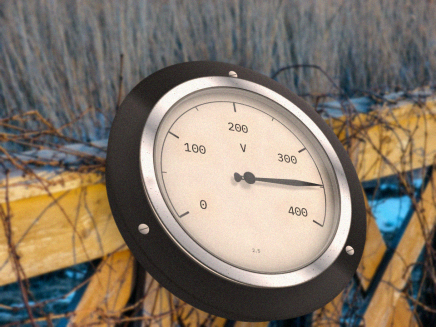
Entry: 350 V
